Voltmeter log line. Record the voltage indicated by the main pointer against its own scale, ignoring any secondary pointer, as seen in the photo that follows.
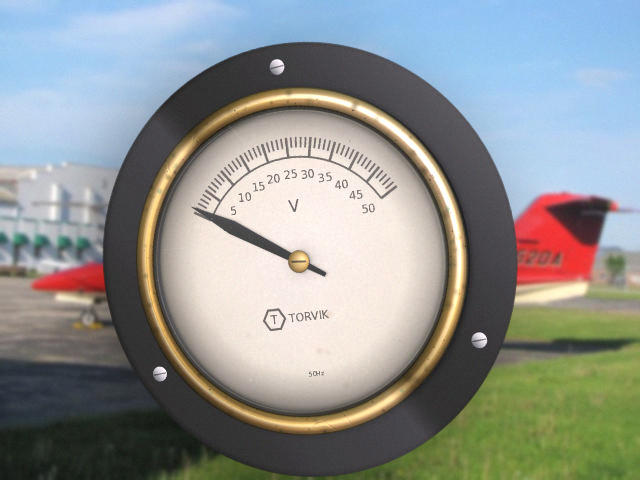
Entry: 1 V
